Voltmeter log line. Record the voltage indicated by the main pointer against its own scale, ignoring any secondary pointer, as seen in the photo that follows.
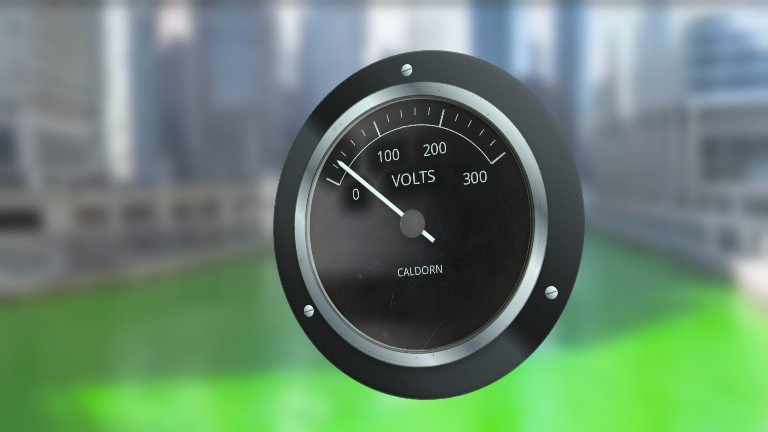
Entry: 30 V
